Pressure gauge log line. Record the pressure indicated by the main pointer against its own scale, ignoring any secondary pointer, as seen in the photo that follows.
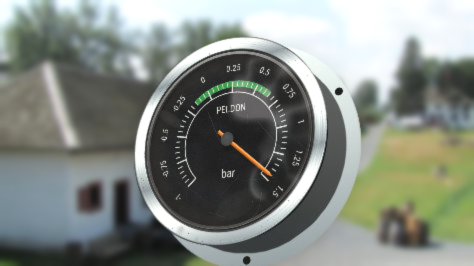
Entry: 1.45 bar
